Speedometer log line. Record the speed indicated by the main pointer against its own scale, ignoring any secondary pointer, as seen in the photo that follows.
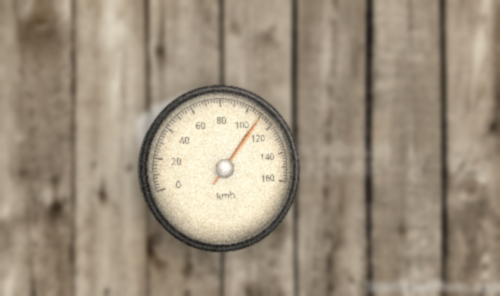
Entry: 110 km/h
